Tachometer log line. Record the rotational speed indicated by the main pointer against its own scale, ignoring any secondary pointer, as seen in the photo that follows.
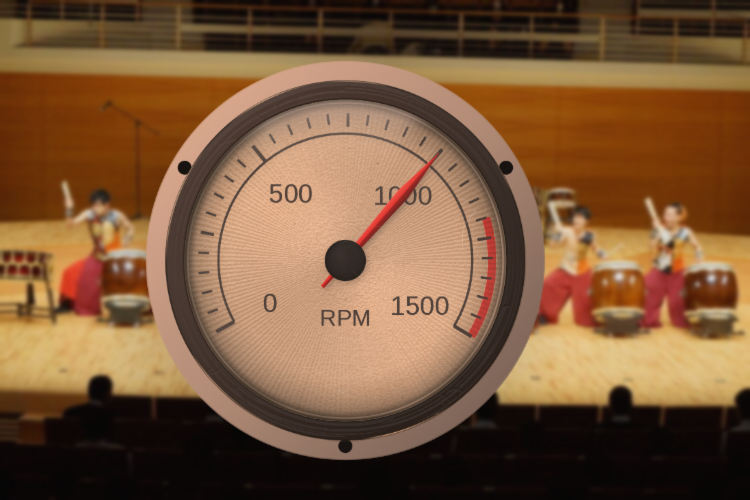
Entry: 1000 rpm
